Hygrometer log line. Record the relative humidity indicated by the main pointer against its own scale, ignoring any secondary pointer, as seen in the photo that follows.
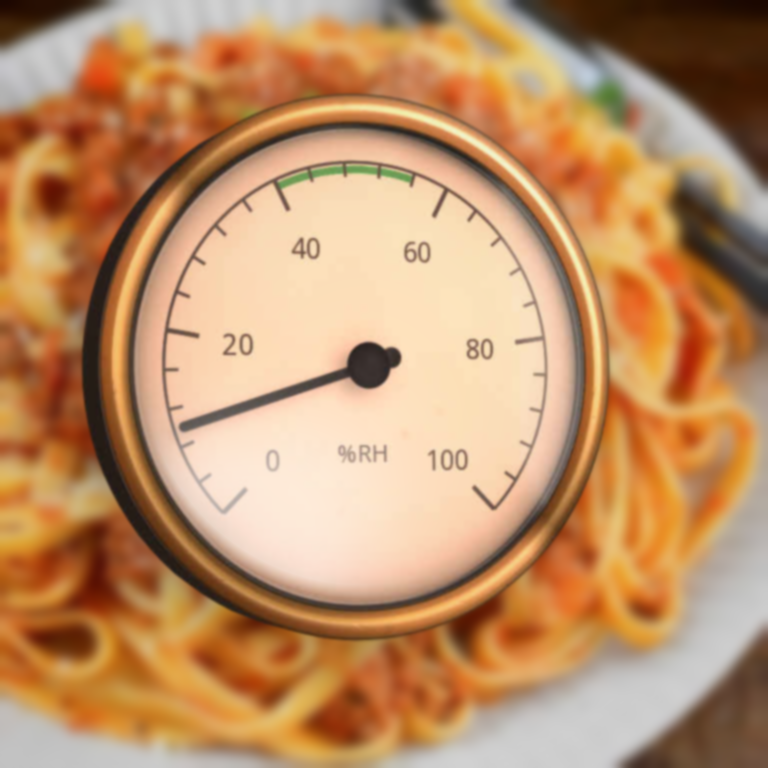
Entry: 10 %
